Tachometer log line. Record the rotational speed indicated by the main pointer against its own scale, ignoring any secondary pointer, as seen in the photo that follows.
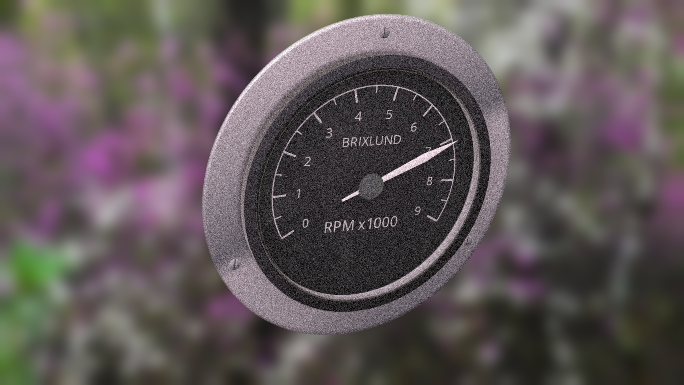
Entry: 7000 rpm
